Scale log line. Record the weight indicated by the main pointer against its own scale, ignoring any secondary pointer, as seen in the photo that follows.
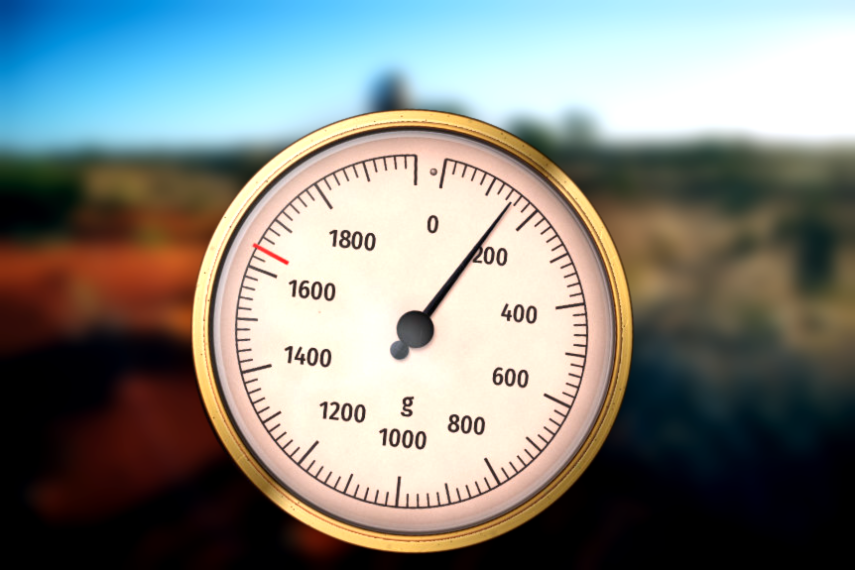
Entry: 150 g
